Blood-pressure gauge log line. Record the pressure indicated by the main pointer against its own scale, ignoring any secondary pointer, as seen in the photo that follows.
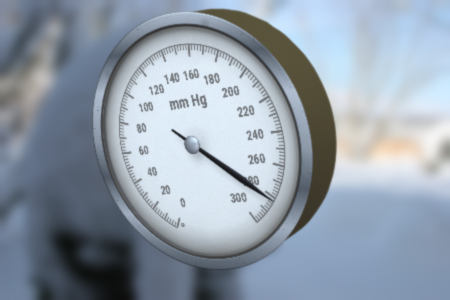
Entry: 280 mmHg
